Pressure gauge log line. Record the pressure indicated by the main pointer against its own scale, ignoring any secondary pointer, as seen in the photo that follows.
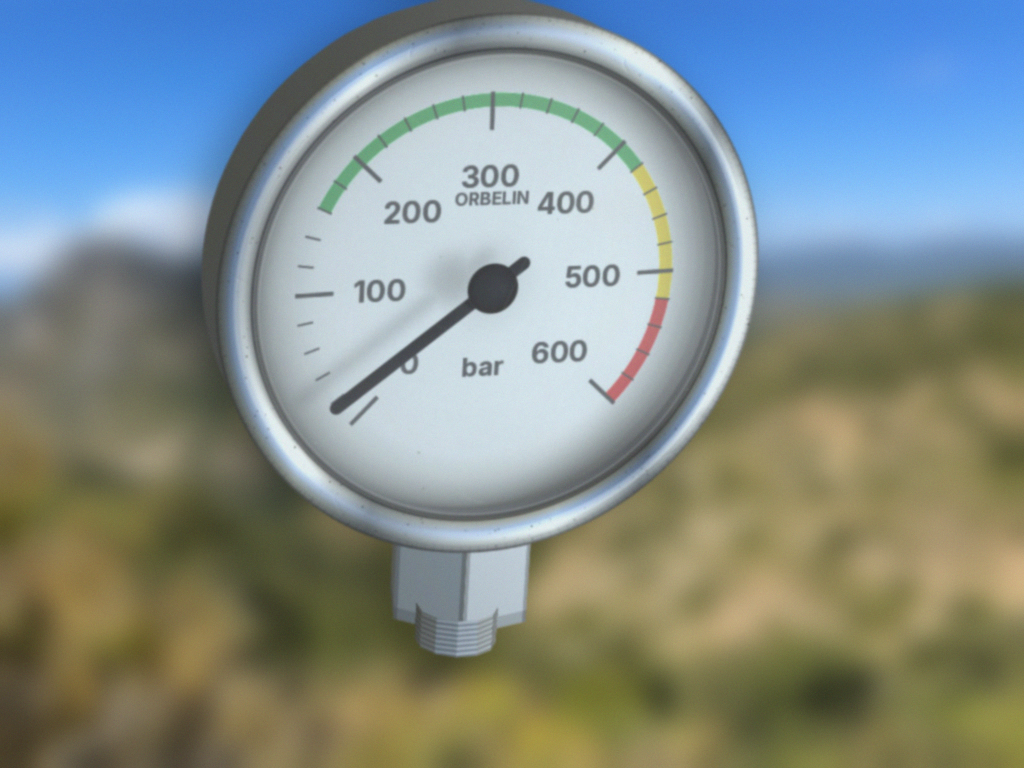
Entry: 20 bar
